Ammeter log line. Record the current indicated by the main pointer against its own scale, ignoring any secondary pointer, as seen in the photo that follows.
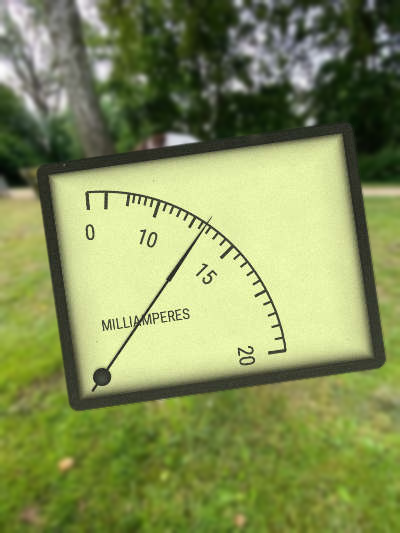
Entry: 13.25 mA
